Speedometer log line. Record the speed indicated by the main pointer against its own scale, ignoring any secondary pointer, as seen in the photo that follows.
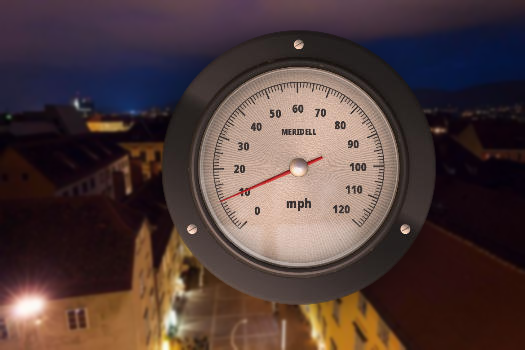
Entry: 10 mph
